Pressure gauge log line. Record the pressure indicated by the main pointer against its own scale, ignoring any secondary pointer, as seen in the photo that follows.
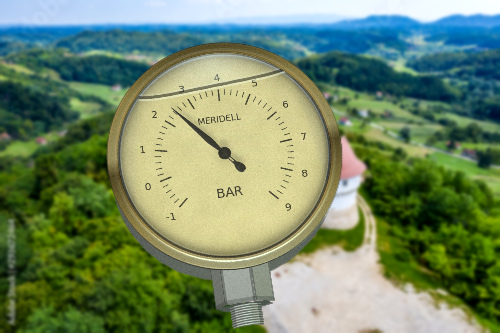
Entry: 2.4 bar
